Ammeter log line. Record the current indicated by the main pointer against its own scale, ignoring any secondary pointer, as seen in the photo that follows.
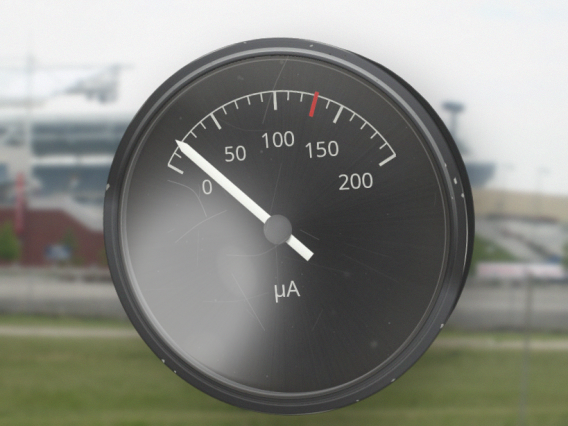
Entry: 20 µA
